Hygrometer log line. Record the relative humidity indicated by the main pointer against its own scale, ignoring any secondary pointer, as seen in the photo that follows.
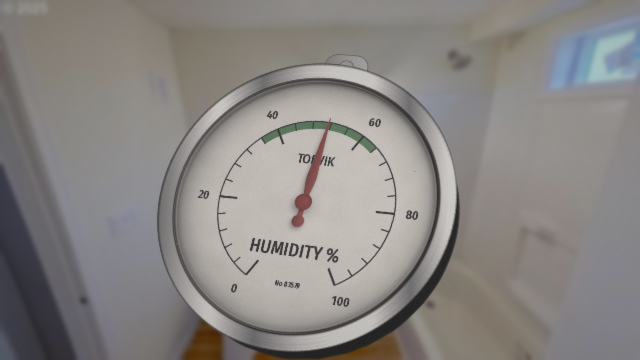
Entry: 52 %
